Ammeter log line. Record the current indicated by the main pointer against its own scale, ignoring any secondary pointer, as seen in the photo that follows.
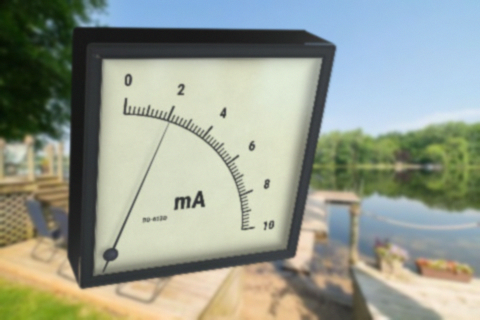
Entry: 2 mA
